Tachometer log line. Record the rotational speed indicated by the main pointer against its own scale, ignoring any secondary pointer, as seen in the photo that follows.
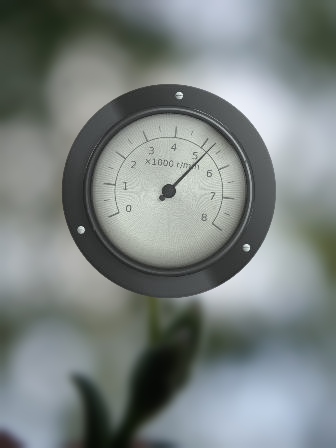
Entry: 5250 rpm
